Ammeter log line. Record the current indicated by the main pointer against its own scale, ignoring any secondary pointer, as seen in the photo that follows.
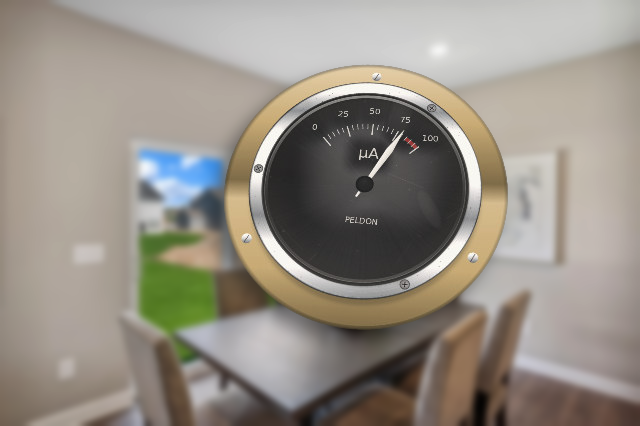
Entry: 80 µA
